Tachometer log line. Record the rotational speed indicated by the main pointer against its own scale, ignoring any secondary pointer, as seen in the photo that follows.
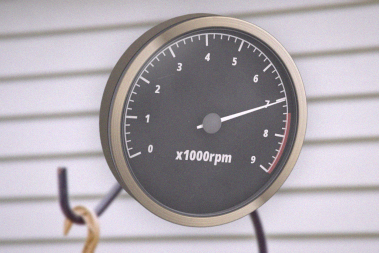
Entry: 7000 rpm
